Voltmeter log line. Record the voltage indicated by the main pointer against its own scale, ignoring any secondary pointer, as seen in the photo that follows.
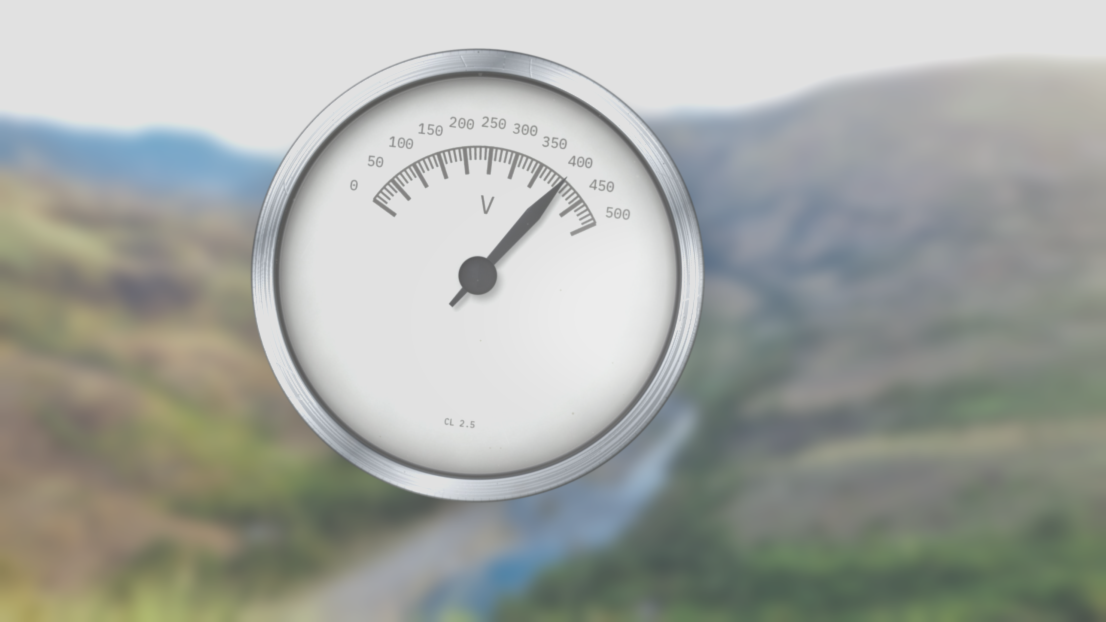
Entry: 400 V
